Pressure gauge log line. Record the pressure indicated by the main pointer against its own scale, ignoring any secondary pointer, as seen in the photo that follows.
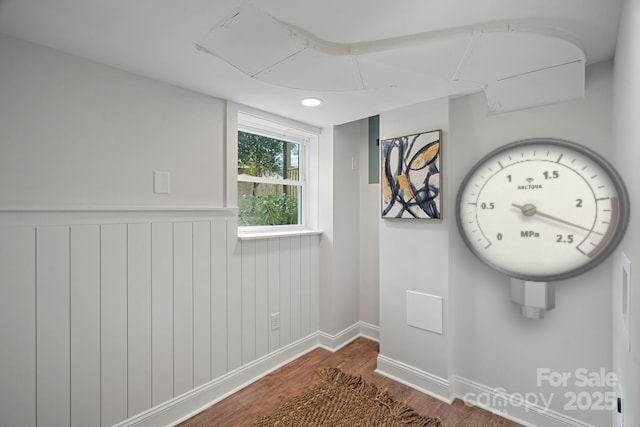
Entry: 2.3 MPa
